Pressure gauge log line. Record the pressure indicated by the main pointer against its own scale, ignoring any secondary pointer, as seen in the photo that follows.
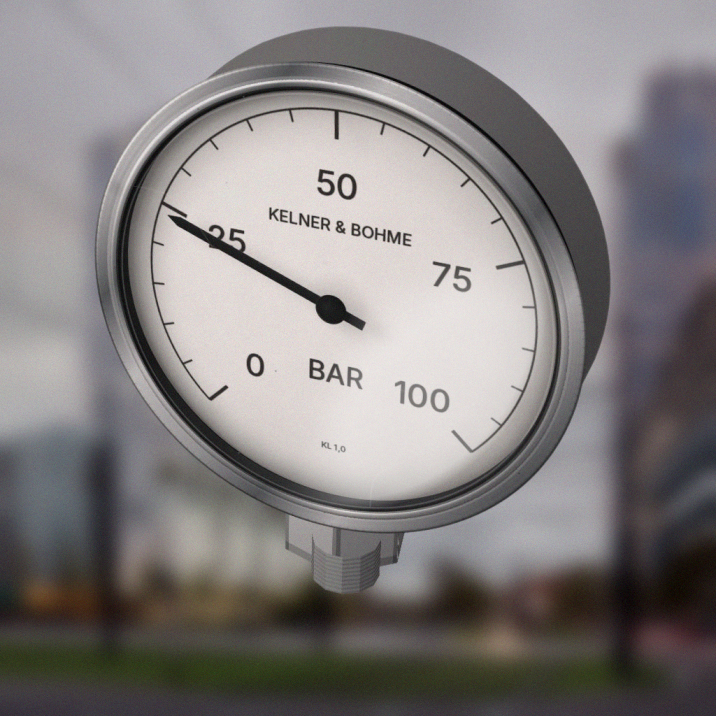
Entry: 25 bar
